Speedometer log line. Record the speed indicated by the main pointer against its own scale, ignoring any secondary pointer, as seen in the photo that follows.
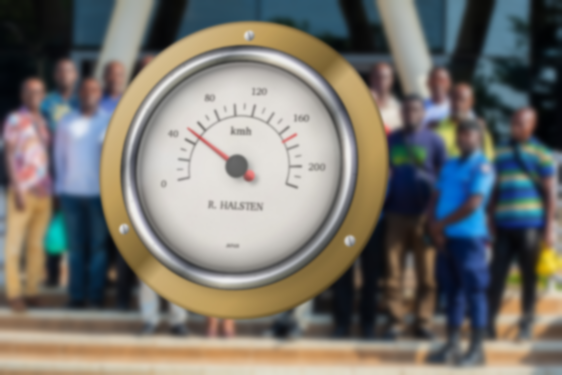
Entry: 50 km/h
